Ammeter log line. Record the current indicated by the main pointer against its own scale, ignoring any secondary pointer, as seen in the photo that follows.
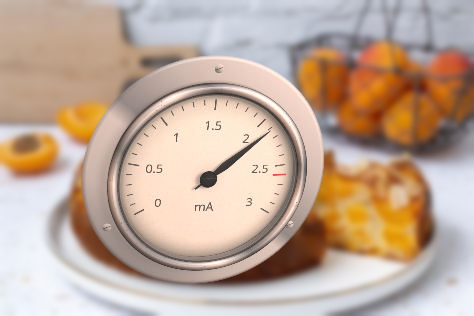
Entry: 2.1 mA
